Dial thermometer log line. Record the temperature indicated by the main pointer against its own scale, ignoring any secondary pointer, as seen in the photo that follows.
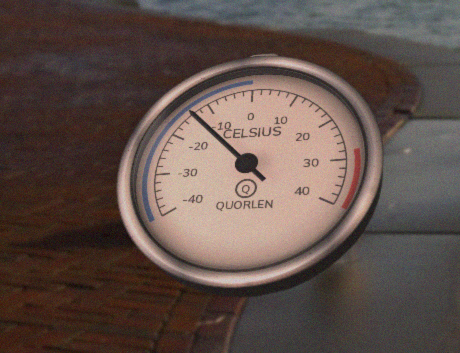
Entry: -14 °C
